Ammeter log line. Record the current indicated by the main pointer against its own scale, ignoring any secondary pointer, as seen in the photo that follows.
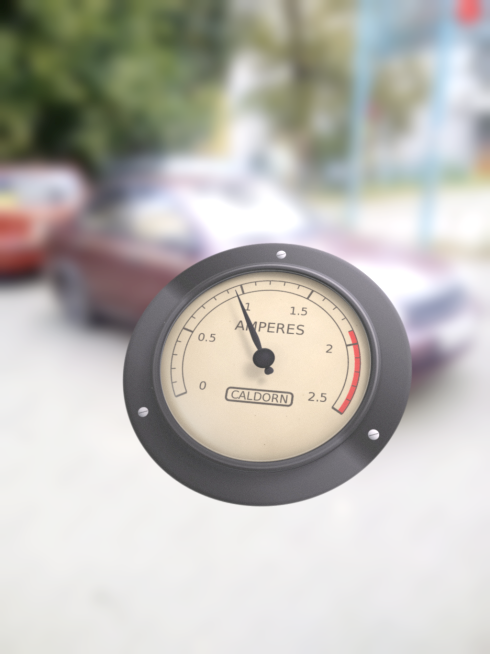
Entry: 0.95 A
